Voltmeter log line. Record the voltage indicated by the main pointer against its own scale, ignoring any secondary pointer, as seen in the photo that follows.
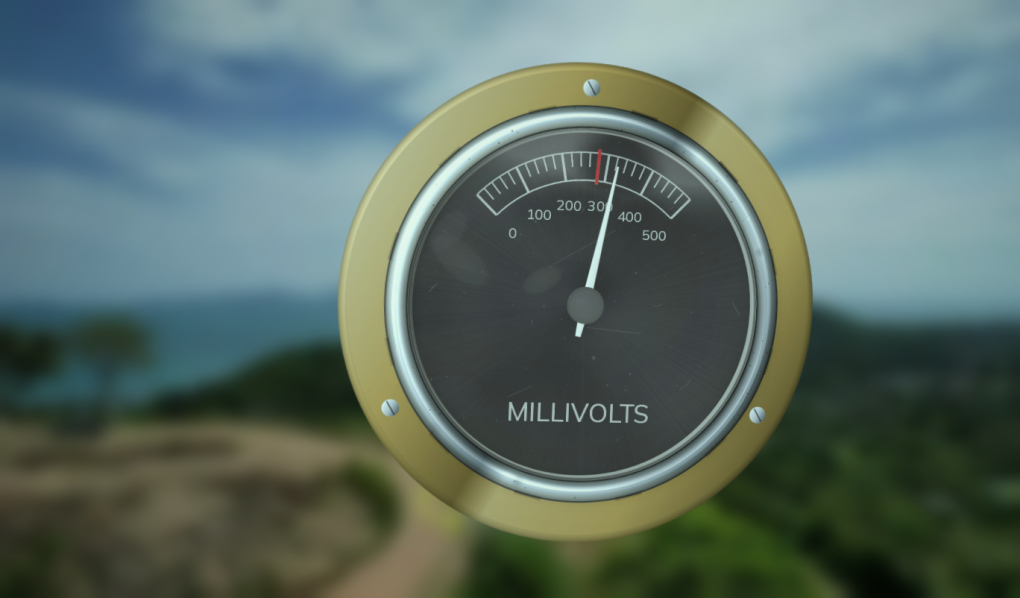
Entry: 320 mV
